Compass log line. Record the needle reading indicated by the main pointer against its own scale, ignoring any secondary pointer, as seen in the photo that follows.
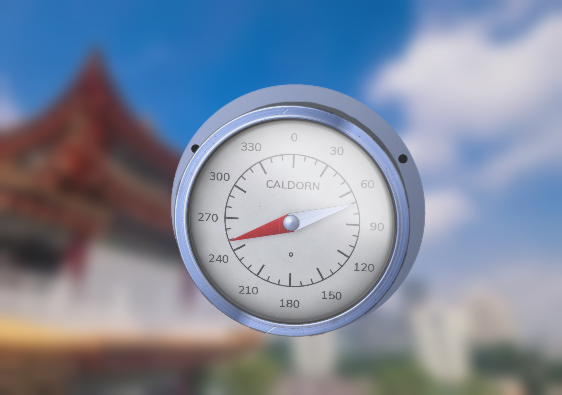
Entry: 250 °
